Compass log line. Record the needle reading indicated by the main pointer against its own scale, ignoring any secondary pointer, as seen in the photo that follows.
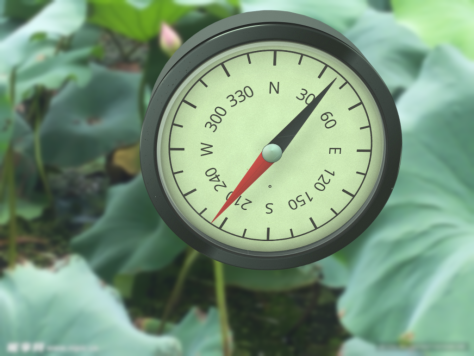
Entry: 217.5 °
